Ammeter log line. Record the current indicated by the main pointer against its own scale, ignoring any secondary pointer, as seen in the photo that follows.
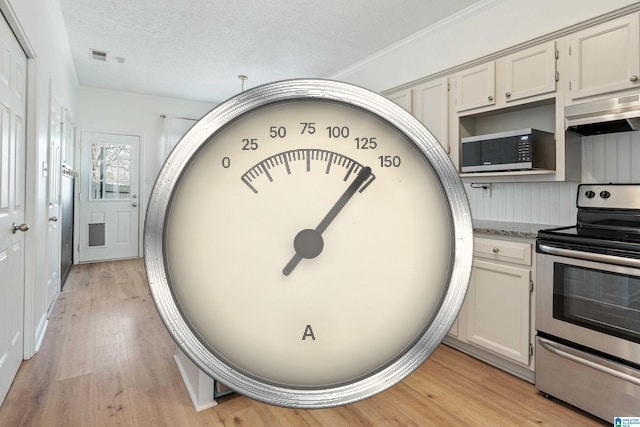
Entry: 140 A
